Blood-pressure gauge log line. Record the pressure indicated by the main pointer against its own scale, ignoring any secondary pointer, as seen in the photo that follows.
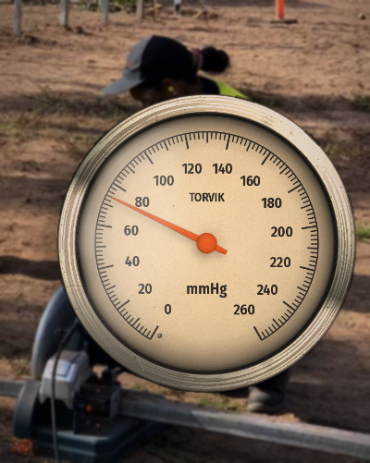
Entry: 74 mmHg
